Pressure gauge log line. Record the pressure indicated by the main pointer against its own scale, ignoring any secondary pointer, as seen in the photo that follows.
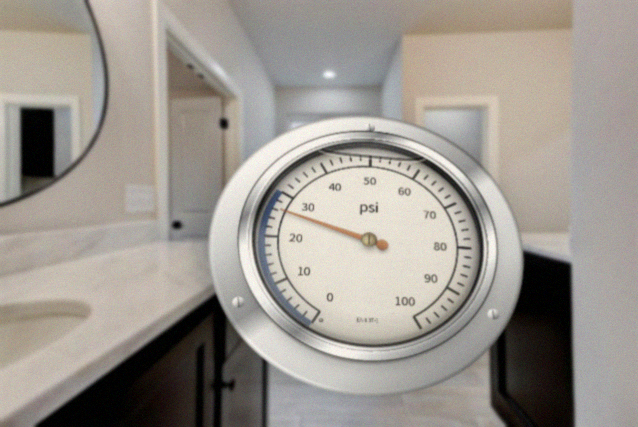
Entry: 26 psi
